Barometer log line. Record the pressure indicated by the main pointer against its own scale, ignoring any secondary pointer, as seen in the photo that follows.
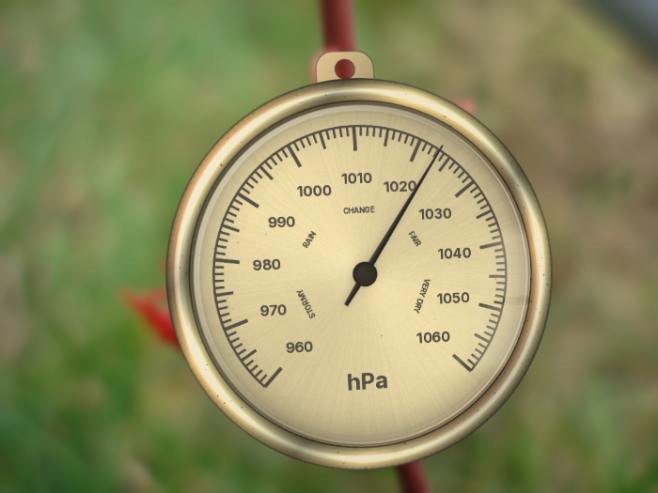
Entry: 1023 hPa
